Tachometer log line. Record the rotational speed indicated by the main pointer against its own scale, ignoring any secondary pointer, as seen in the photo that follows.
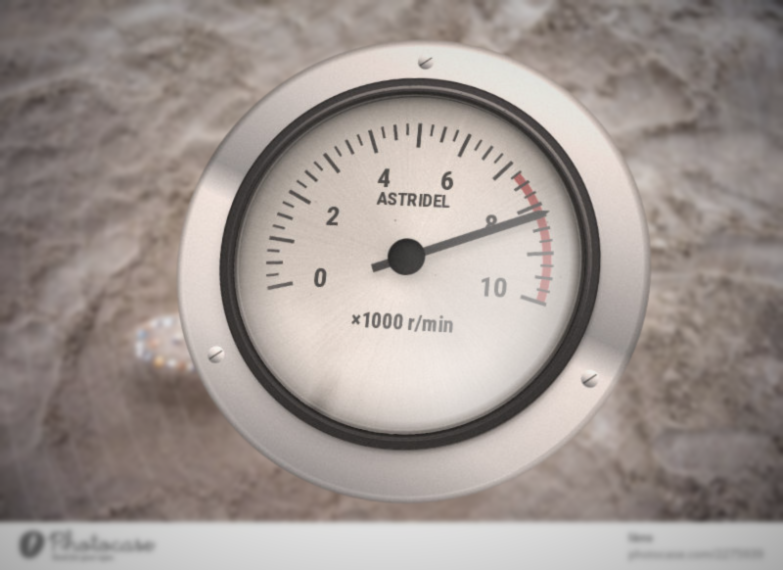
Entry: 8250 rpm
